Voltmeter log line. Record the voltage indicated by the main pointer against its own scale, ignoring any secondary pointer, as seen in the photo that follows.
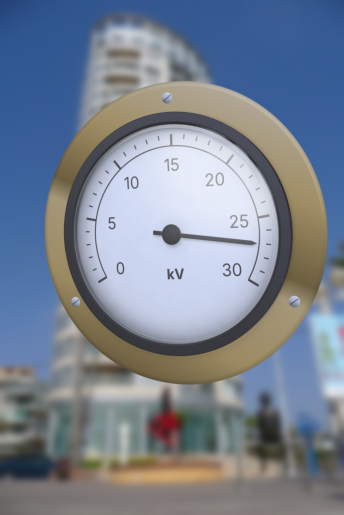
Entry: 27 kV
